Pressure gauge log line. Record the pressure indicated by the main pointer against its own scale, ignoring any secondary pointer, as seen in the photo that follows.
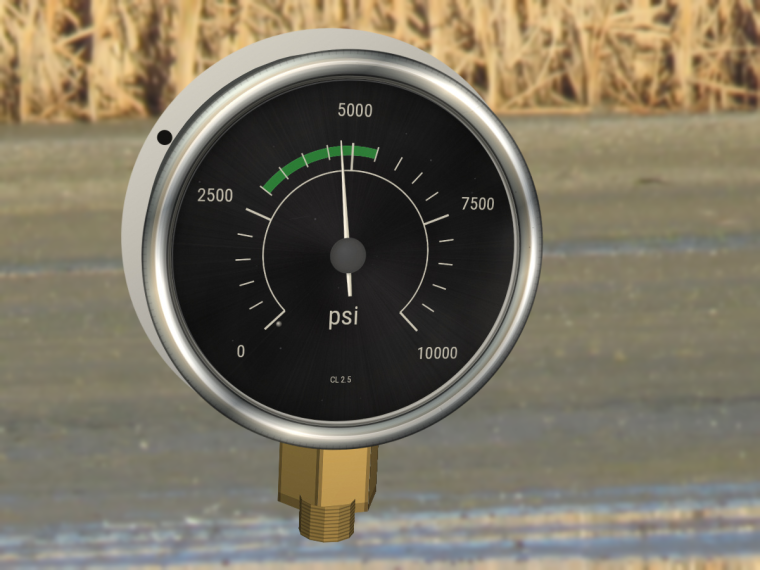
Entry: 4750 psi
